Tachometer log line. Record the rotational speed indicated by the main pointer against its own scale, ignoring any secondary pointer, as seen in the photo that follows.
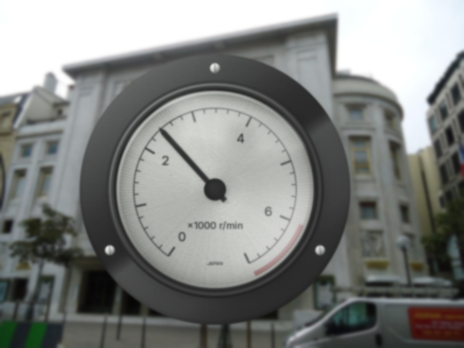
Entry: 2400 rpm
